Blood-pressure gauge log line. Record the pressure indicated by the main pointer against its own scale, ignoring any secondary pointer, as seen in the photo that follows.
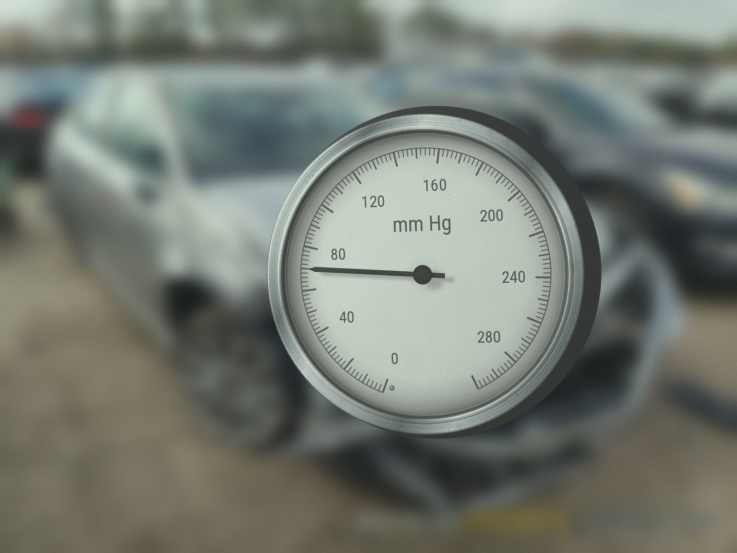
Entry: 70 mmHg
